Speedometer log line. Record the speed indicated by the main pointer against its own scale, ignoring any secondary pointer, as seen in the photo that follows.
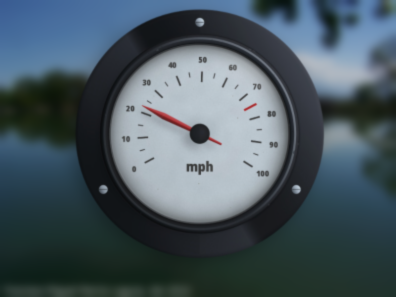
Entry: 22.5 mph
